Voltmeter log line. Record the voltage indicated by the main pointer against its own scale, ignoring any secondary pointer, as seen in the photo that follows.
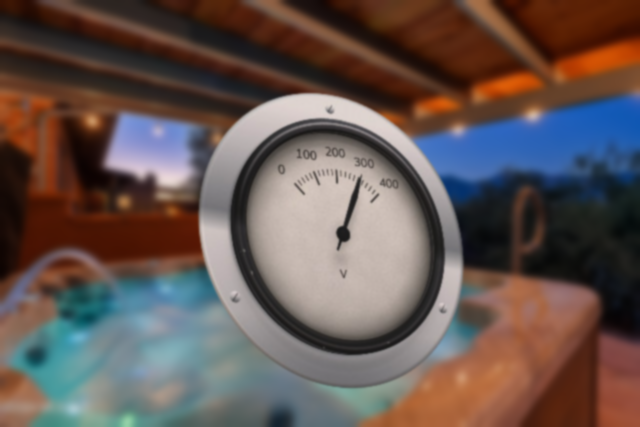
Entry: 300 V
